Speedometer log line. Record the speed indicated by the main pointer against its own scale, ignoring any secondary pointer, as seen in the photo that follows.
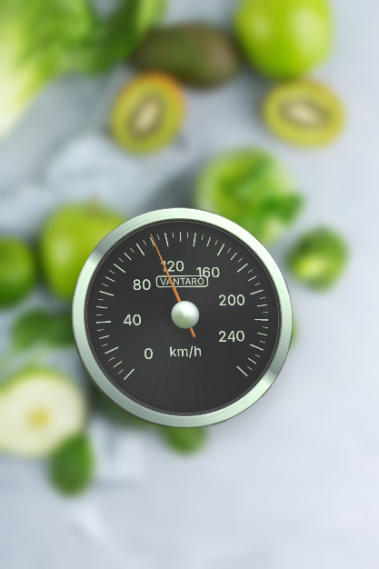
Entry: 110 km/h
